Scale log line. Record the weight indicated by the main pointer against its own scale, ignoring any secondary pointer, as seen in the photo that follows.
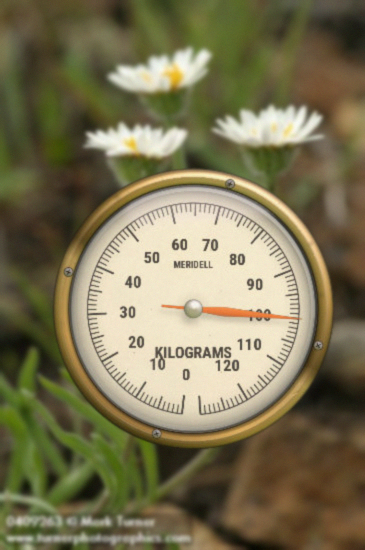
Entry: 100 kg
